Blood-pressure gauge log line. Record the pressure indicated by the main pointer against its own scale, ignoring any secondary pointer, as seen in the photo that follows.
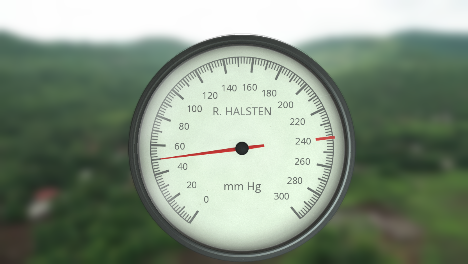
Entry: 50 mmHg
